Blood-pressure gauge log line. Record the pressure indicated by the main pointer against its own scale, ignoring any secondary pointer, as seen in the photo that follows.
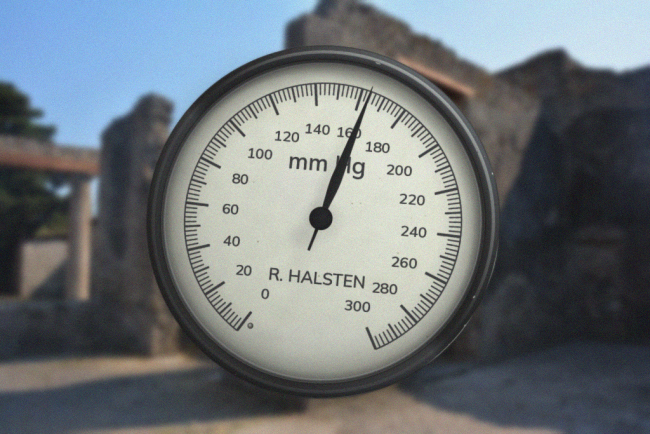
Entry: 164 mmHg
